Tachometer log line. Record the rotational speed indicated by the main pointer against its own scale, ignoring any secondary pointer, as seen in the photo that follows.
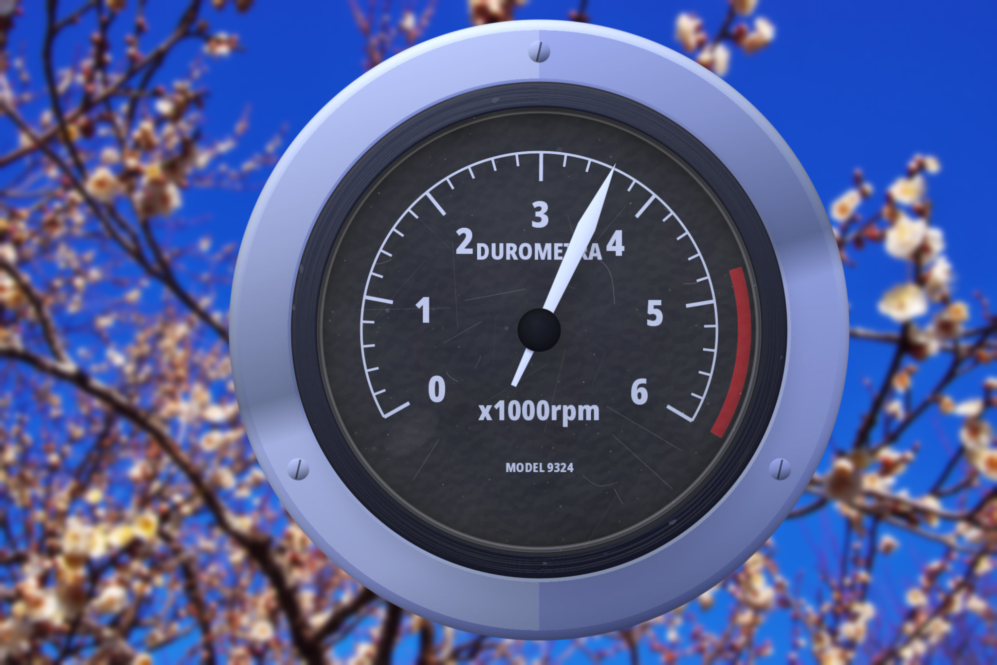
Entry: 3600 rpm
